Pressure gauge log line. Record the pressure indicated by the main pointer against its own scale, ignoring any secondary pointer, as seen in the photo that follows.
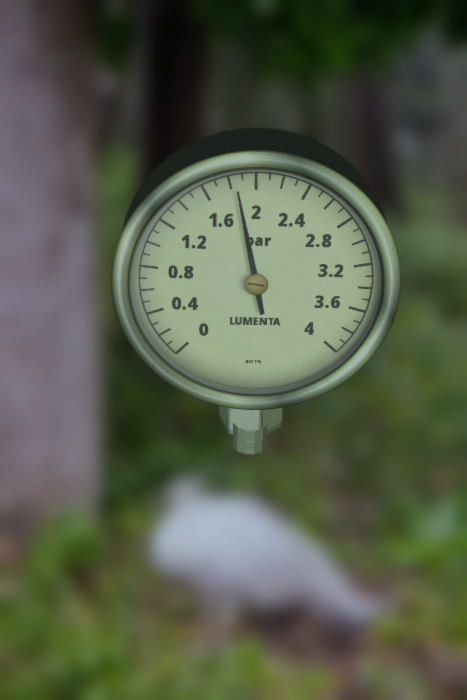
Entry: 1.85 bar
